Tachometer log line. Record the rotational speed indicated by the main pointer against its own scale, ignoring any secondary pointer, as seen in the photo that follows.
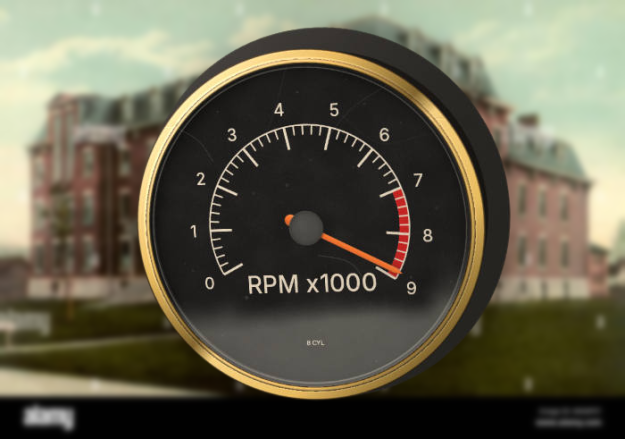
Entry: 8800 rpm
